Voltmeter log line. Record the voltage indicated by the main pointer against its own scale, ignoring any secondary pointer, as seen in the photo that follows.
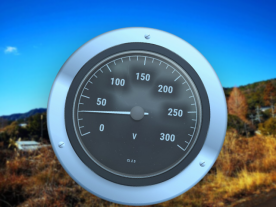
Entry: 30 V
